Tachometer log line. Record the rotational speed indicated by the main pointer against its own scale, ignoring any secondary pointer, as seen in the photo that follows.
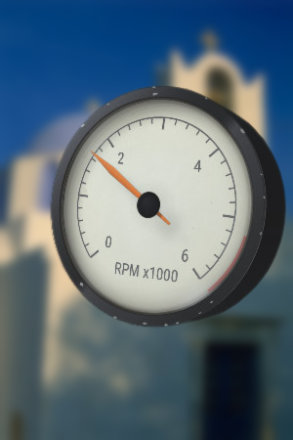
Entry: 1700 rpm
